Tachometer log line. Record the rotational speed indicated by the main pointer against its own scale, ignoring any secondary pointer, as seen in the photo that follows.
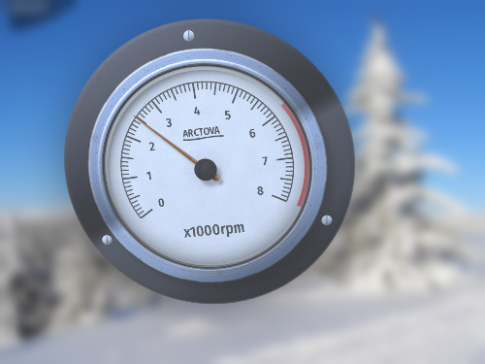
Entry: 2500 rpm
